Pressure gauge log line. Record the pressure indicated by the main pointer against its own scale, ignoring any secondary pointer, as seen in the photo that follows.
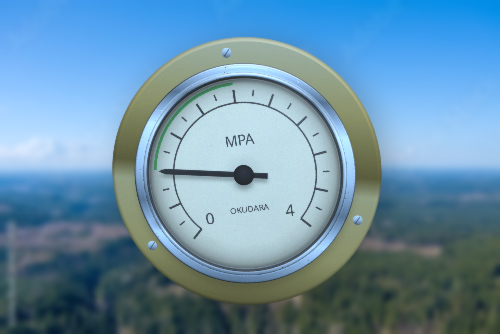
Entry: 0.8 MPa
